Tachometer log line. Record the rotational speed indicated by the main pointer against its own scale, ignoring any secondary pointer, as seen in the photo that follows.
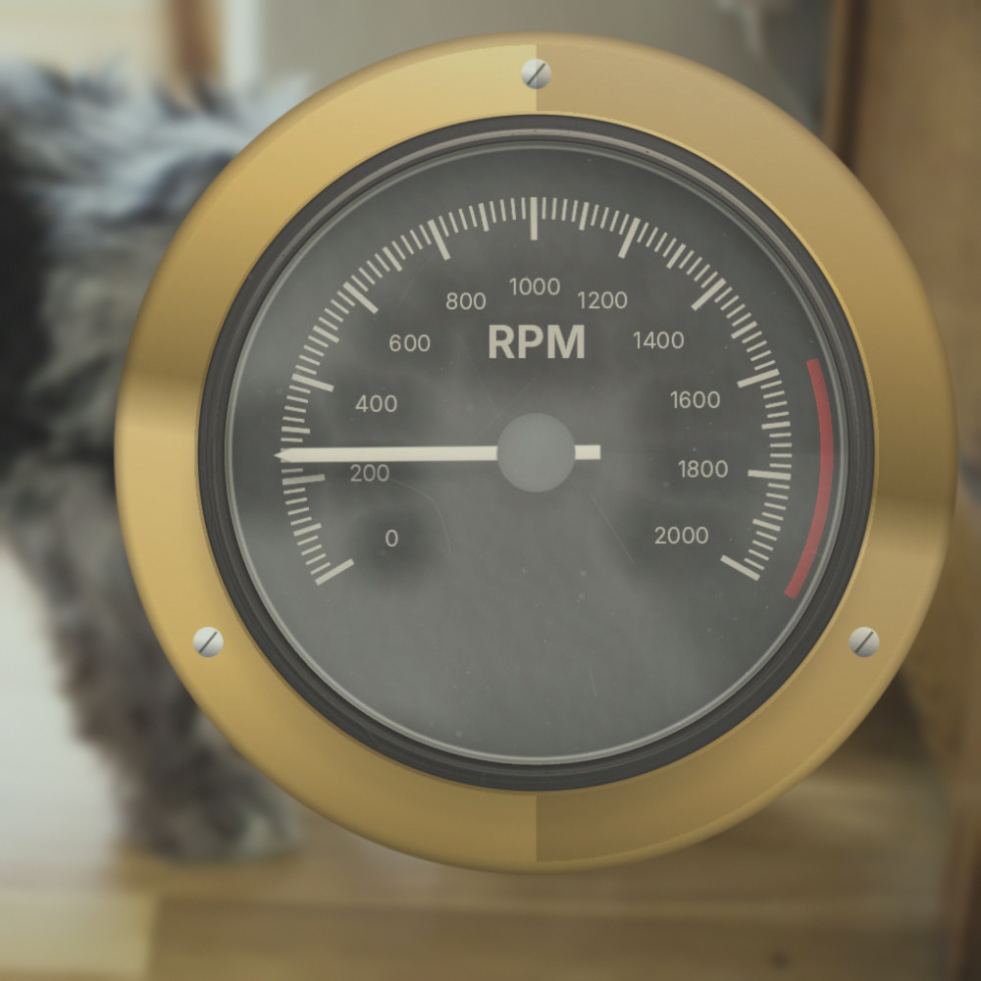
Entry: 250 rpm
